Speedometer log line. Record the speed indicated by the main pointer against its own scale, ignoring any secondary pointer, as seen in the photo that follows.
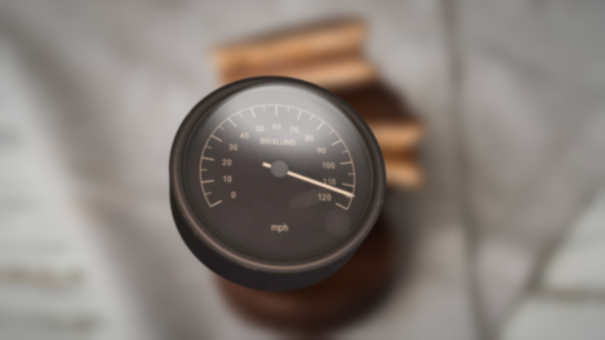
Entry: 115 mph
